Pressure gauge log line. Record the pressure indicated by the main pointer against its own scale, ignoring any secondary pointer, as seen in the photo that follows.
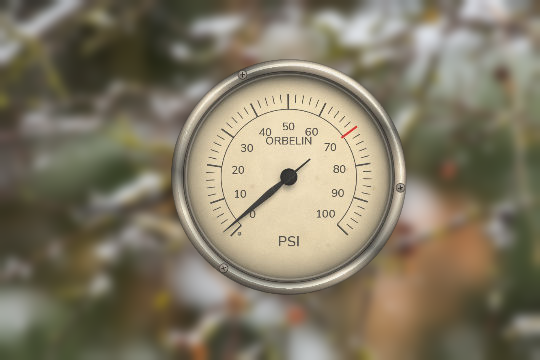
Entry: 2 psi
